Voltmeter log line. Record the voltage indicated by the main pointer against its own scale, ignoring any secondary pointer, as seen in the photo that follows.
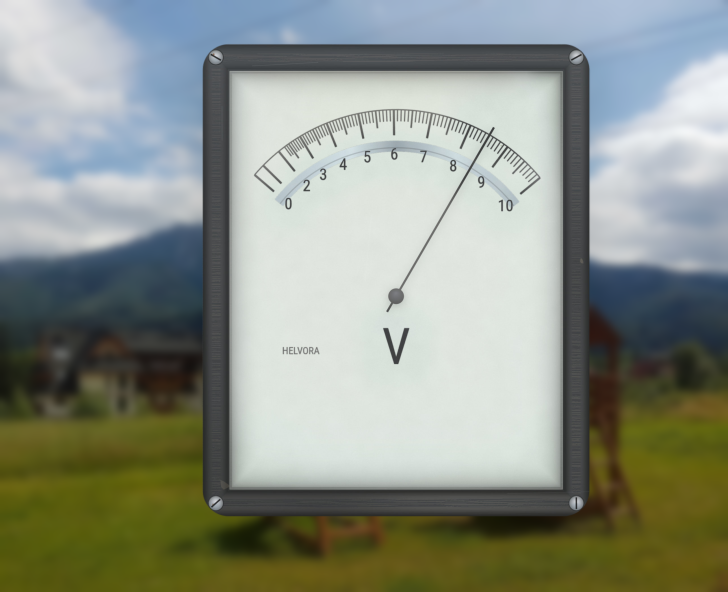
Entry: 8.5 V
